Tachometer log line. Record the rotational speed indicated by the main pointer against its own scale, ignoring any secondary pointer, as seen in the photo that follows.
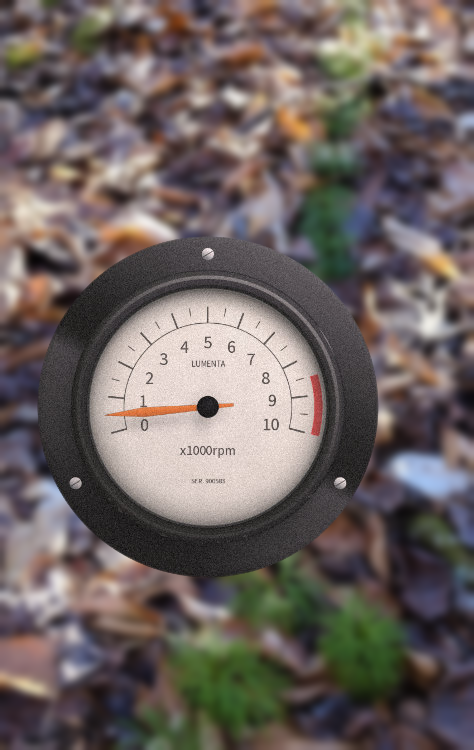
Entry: 500 rpm
